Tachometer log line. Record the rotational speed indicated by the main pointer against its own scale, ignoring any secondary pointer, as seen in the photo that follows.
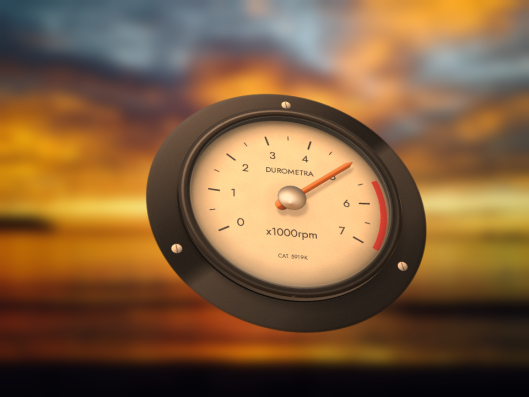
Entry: 5000 rpm
